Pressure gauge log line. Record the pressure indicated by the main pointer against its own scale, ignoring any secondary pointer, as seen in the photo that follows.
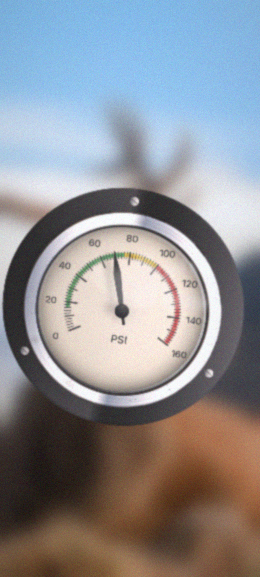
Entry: 70 psi
